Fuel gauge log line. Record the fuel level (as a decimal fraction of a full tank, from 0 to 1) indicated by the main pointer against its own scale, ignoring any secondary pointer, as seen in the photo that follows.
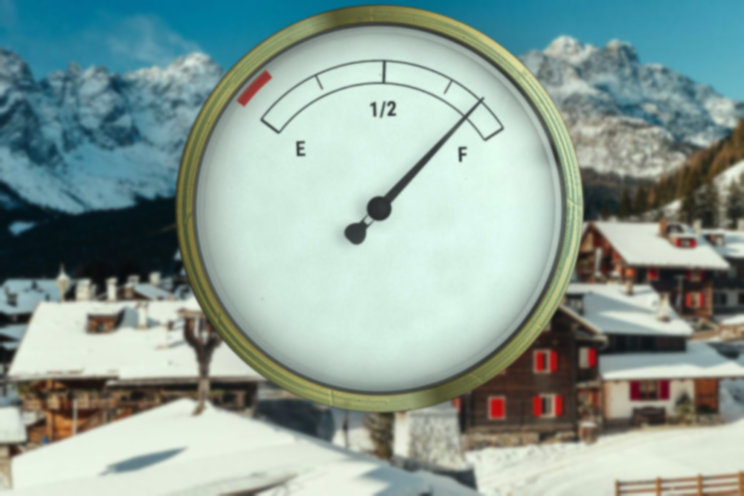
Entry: 0.875
